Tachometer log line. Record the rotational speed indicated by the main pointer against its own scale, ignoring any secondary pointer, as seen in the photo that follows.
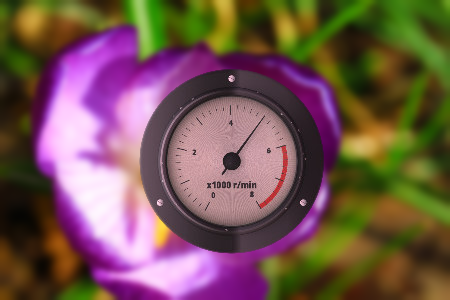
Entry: 5000 rpm
